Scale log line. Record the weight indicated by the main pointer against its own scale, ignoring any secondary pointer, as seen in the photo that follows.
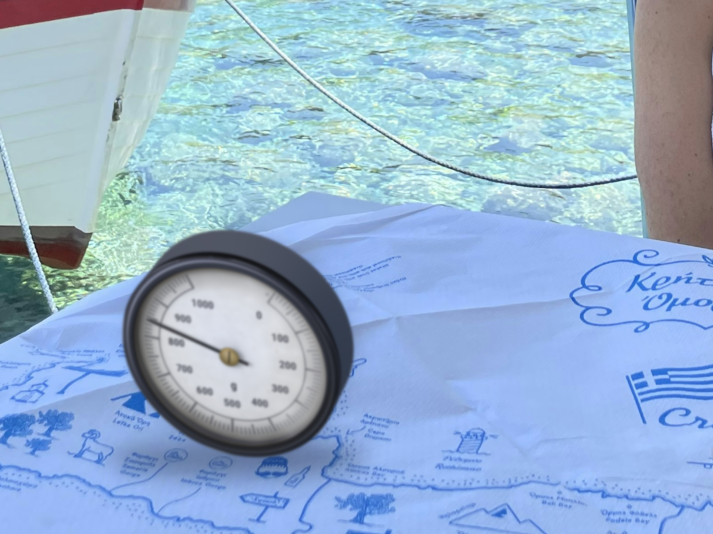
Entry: 850 g
